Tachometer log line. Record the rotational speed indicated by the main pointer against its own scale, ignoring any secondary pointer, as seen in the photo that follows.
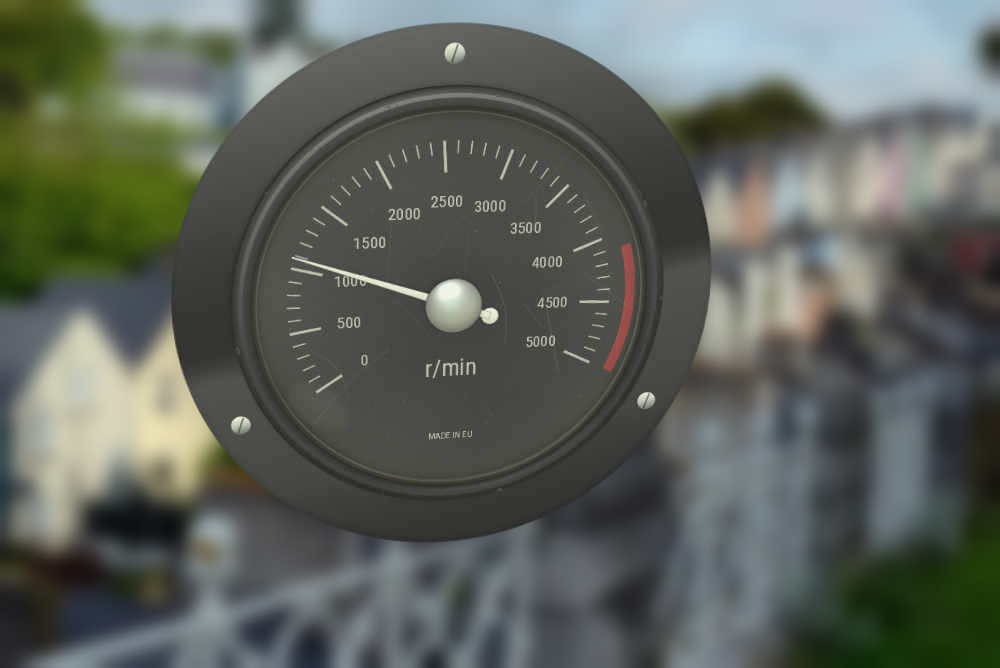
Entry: 1100 rpm
